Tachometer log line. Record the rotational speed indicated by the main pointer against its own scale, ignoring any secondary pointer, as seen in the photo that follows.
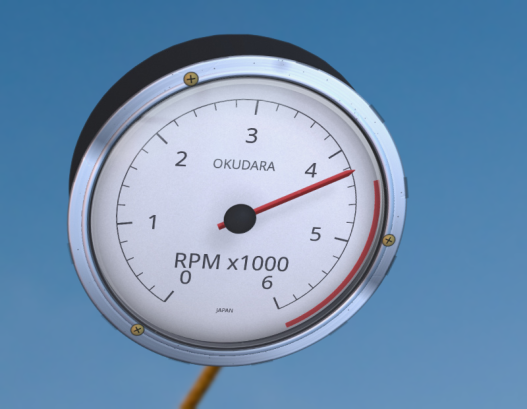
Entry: 4200 rpm
